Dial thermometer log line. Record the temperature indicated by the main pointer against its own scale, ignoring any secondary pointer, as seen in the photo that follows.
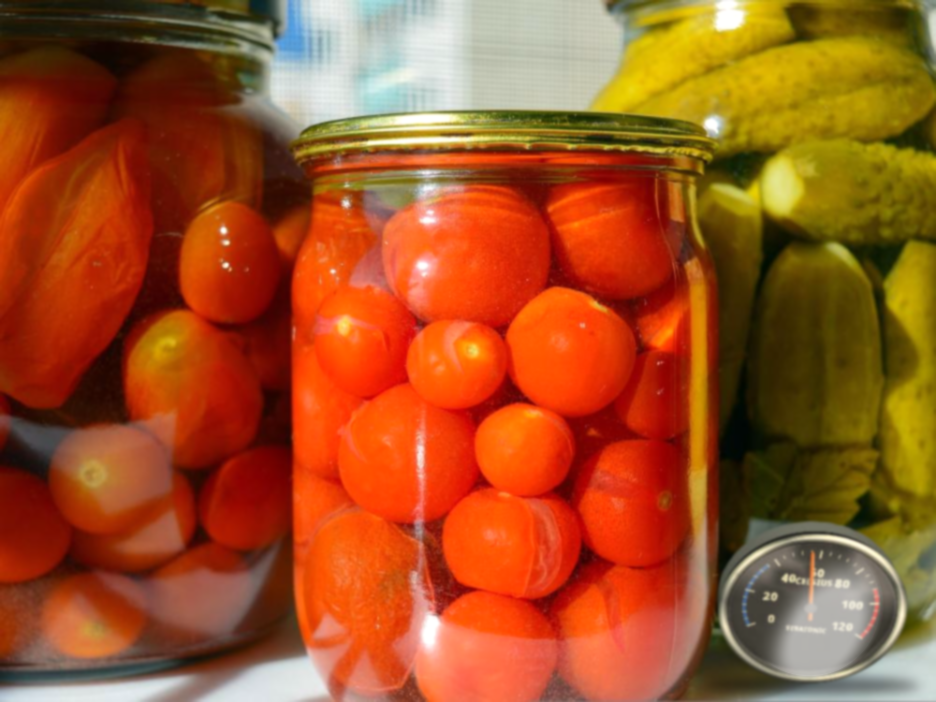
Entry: 56 °C
